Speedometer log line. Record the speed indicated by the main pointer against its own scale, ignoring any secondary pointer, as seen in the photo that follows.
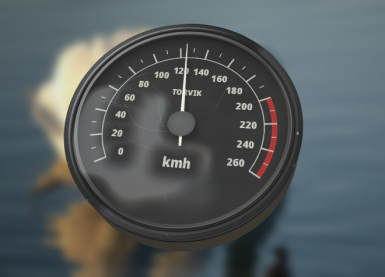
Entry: 125 km/h
